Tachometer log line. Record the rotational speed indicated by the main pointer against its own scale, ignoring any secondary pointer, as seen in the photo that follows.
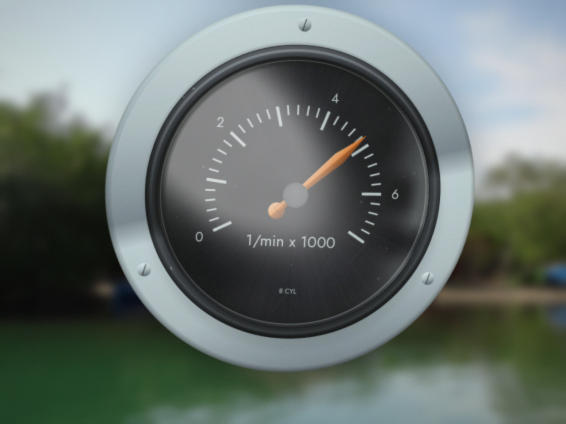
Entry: 4800 rpm
